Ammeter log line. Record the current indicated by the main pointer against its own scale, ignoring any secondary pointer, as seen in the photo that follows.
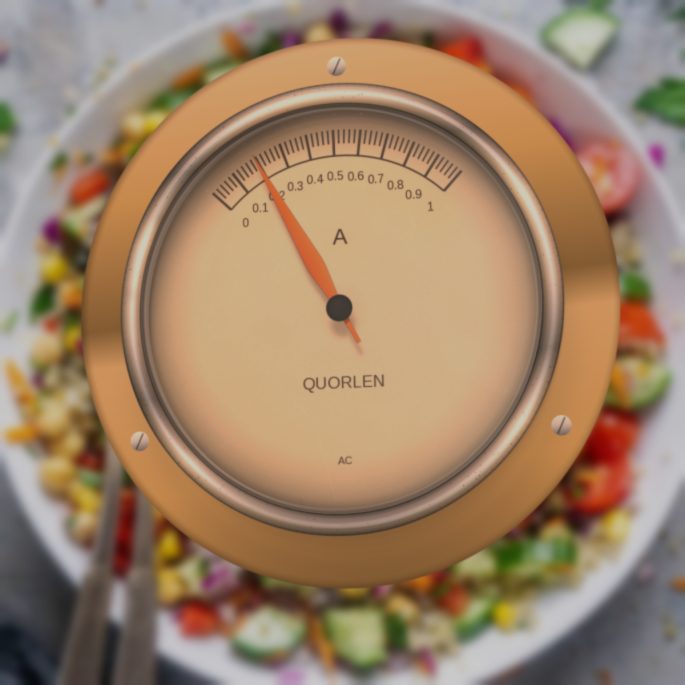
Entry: 0.2 A
